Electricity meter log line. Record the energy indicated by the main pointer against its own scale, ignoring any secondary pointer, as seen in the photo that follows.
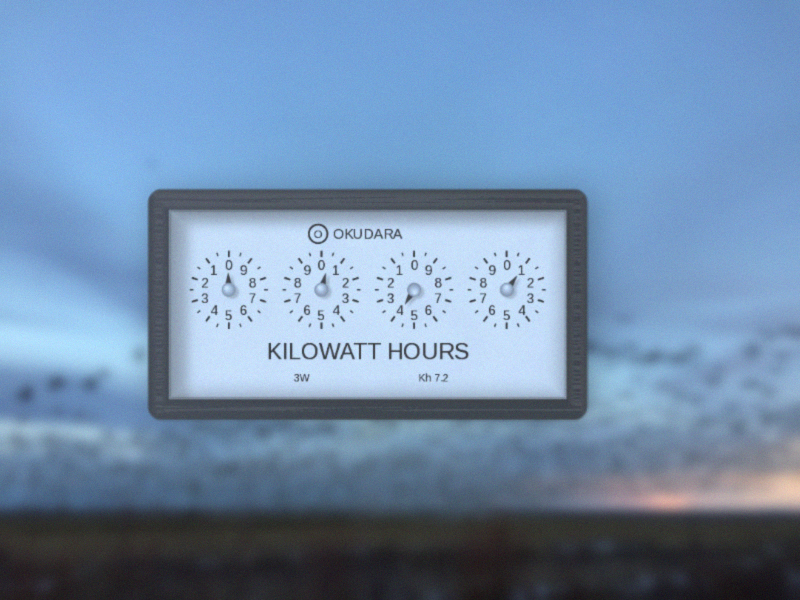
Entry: 41 kWh
